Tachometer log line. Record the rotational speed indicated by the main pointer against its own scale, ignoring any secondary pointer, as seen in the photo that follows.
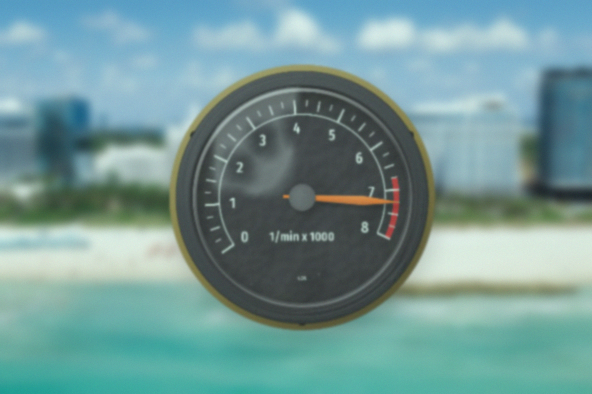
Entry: 7250 rpm
